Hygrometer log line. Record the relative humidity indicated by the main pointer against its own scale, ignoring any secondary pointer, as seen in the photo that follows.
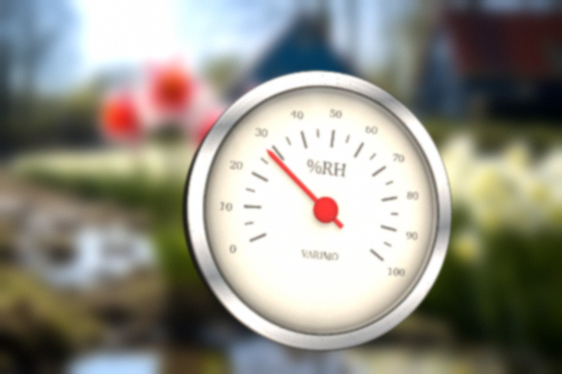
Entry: 27.5 %
